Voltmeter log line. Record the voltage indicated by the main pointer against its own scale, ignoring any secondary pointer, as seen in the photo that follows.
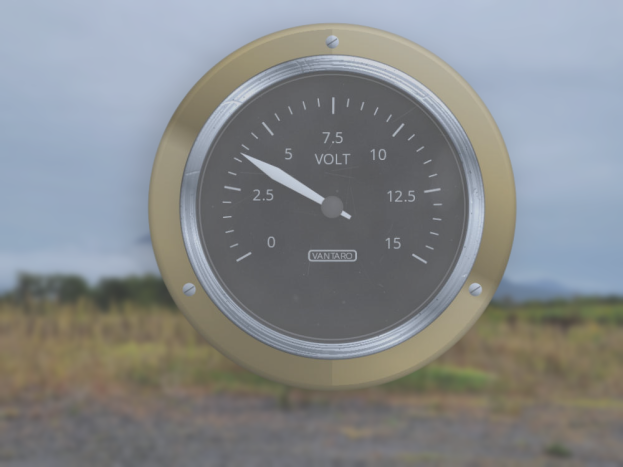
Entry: 3.75 V
